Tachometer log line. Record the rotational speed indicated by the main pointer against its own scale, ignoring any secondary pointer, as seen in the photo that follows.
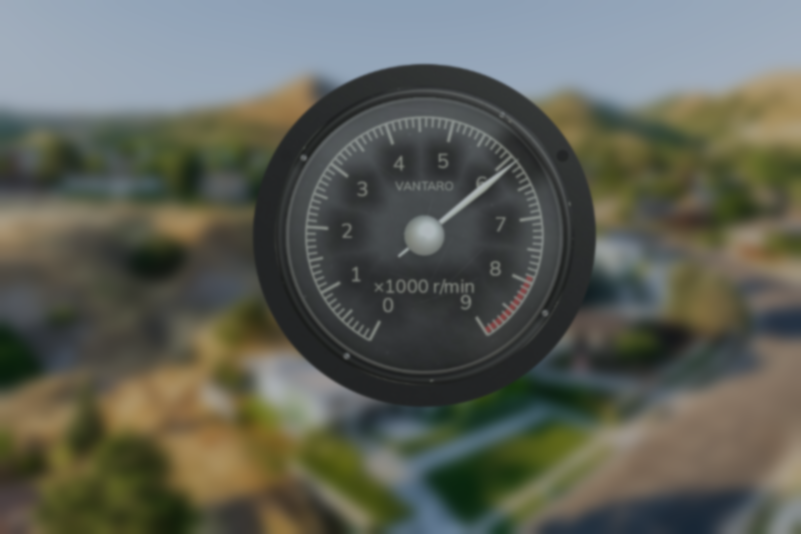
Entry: 6100 rpm
